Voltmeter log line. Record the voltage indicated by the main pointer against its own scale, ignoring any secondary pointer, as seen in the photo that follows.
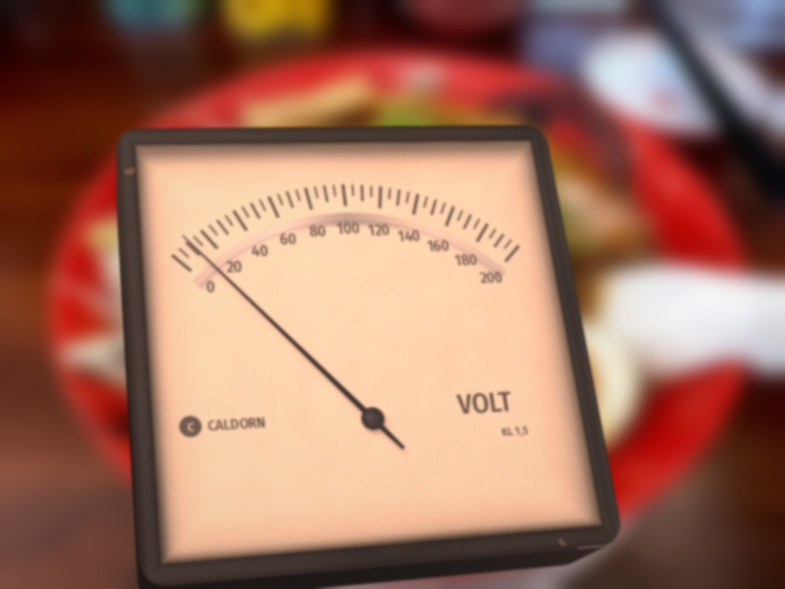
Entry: 10 V
